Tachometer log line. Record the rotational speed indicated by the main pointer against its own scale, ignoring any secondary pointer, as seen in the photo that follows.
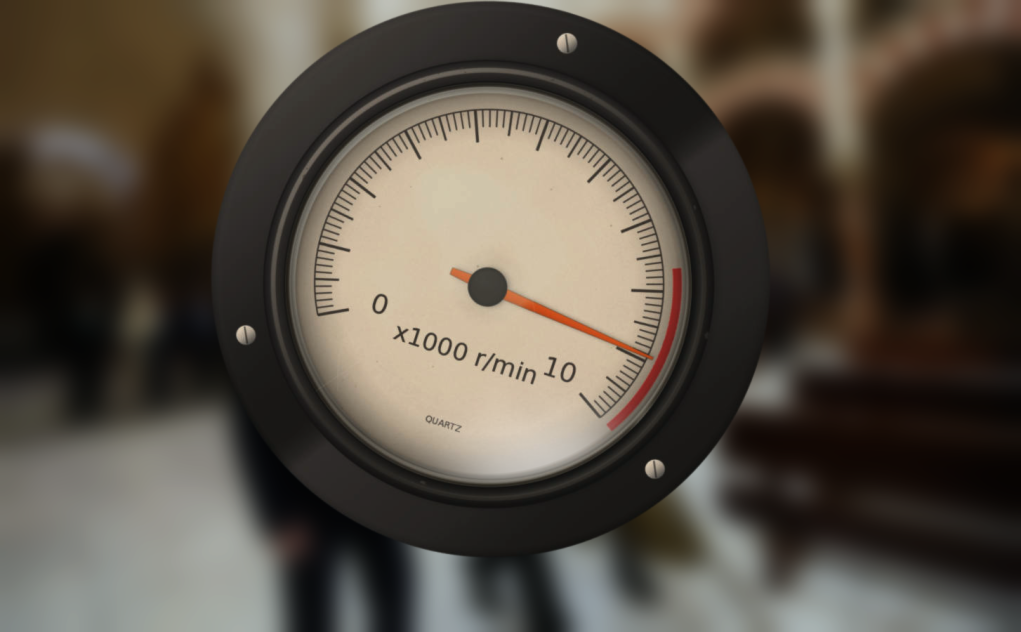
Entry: 8900 rpm
